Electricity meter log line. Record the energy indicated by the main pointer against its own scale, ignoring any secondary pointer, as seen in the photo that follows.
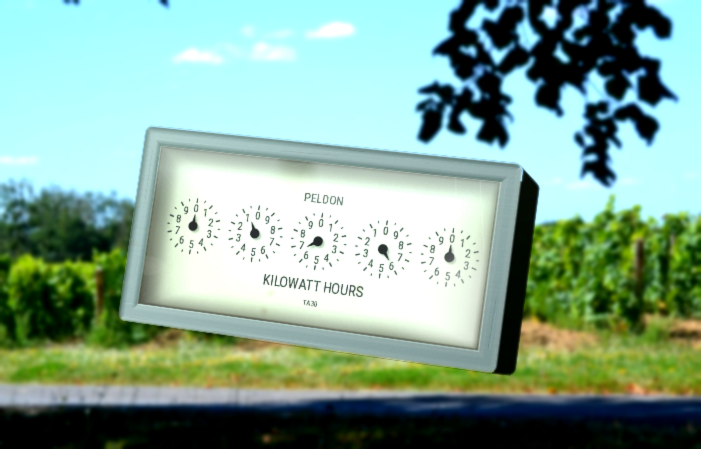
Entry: 660 kWh
